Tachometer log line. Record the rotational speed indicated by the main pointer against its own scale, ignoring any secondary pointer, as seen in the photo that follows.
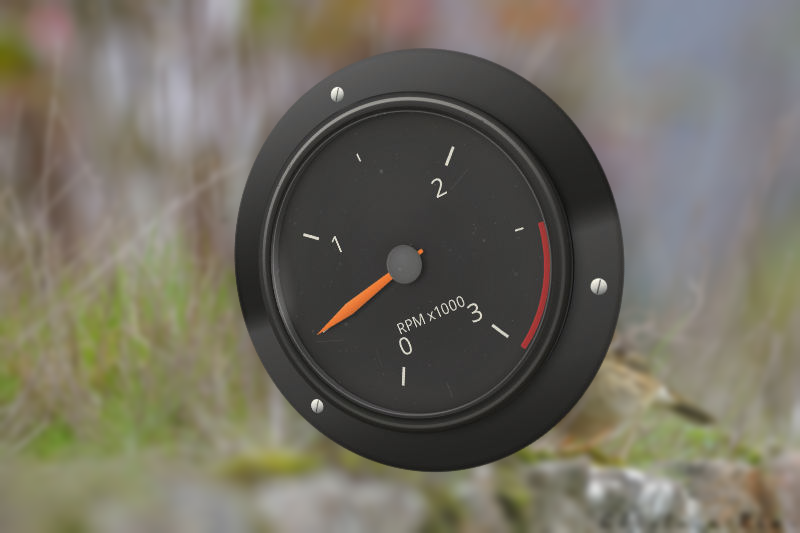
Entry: 500 rpm
